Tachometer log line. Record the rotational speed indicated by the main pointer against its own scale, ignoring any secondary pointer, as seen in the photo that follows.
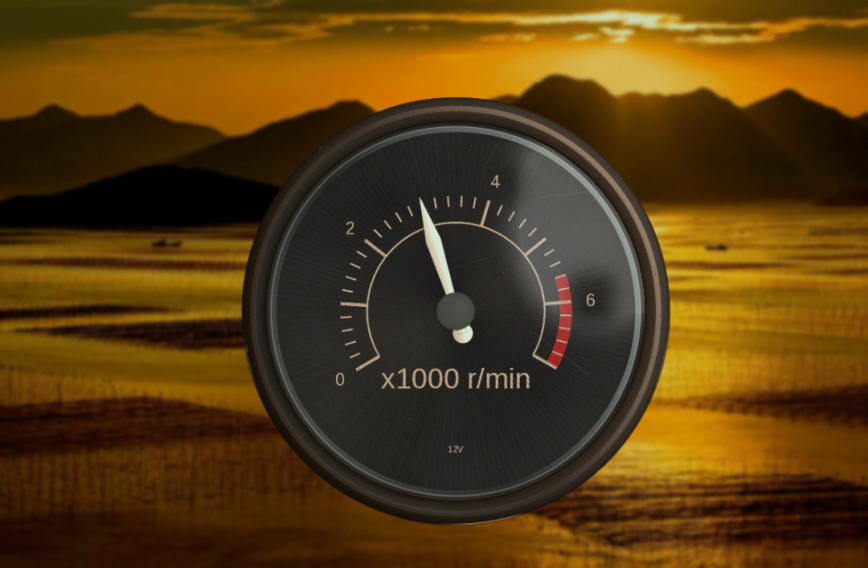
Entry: 3000 rpm
